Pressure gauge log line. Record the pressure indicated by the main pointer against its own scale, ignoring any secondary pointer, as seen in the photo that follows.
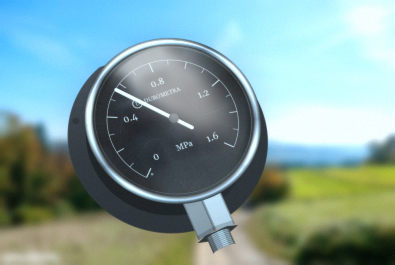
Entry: 0.55 MPa
